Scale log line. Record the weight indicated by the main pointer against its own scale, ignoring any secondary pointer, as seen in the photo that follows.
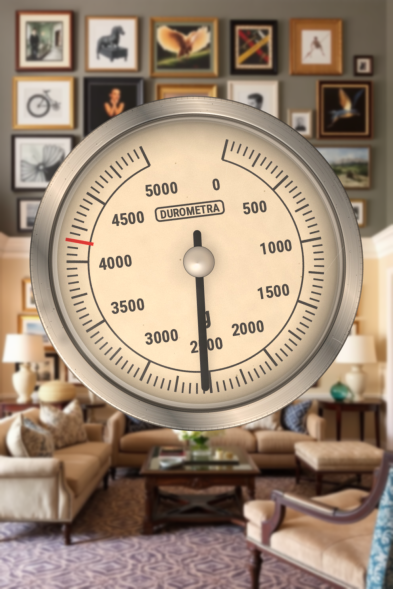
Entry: 2550 g
